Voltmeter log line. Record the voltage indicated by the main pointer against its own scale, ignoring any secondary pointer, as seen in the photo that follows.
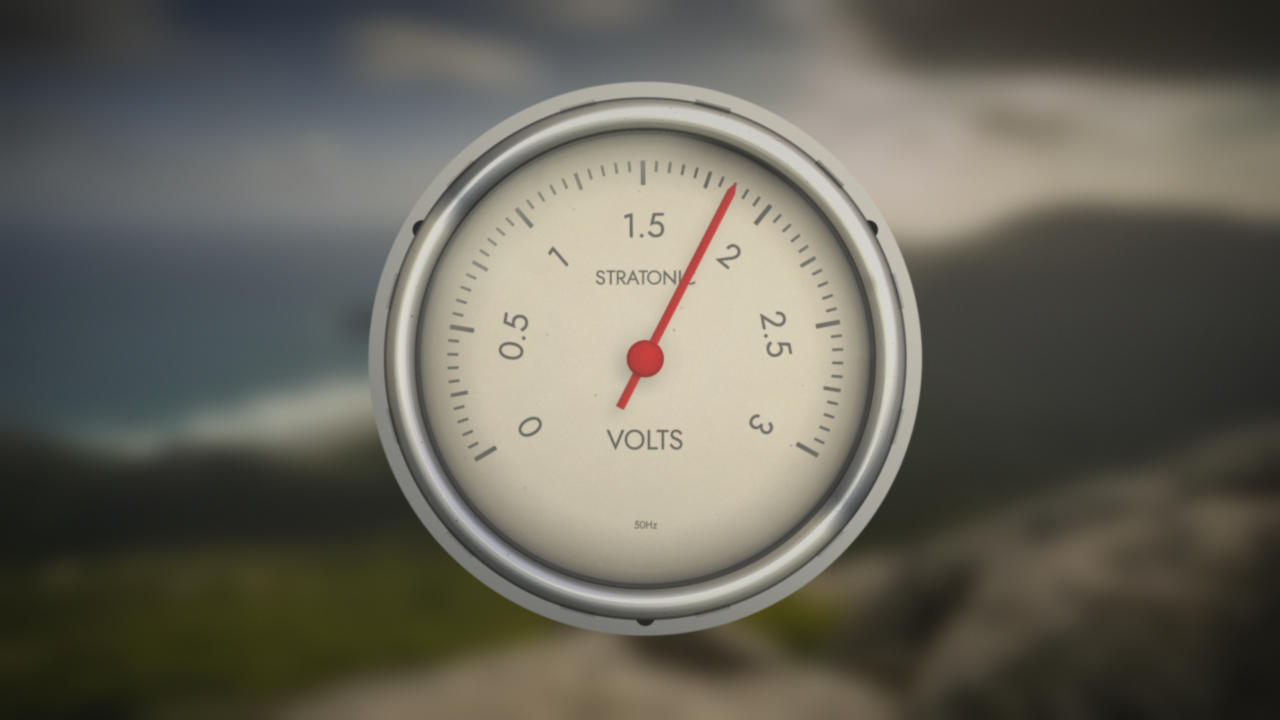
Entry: 1.85 V
